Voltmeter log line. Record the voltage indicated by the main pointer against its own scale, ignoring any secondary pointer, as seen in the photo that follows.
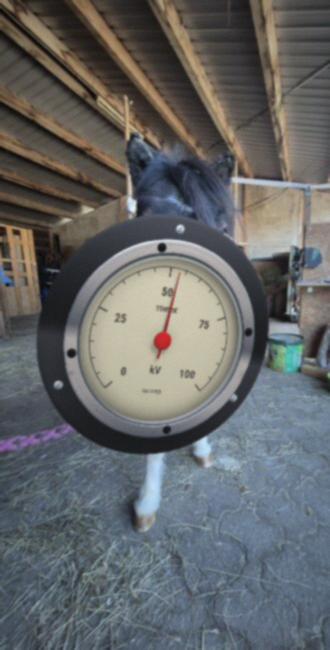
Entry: 52.5 kV
